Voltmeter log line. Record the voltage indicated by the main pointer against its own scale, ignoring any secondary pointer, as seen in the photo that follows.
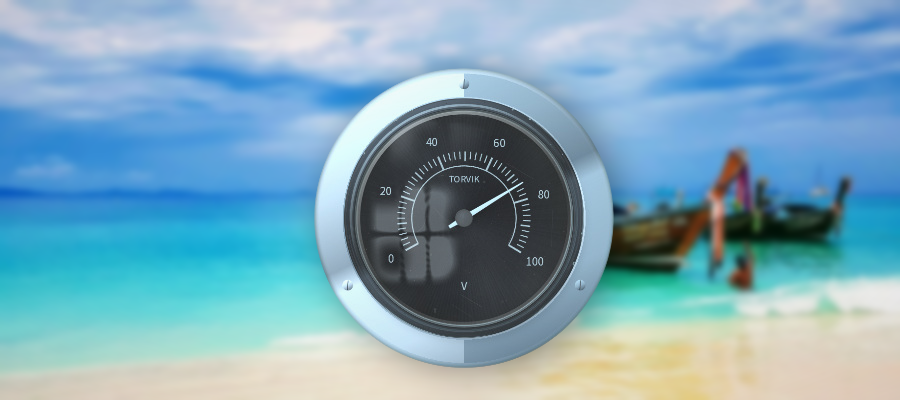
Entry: 74 V
